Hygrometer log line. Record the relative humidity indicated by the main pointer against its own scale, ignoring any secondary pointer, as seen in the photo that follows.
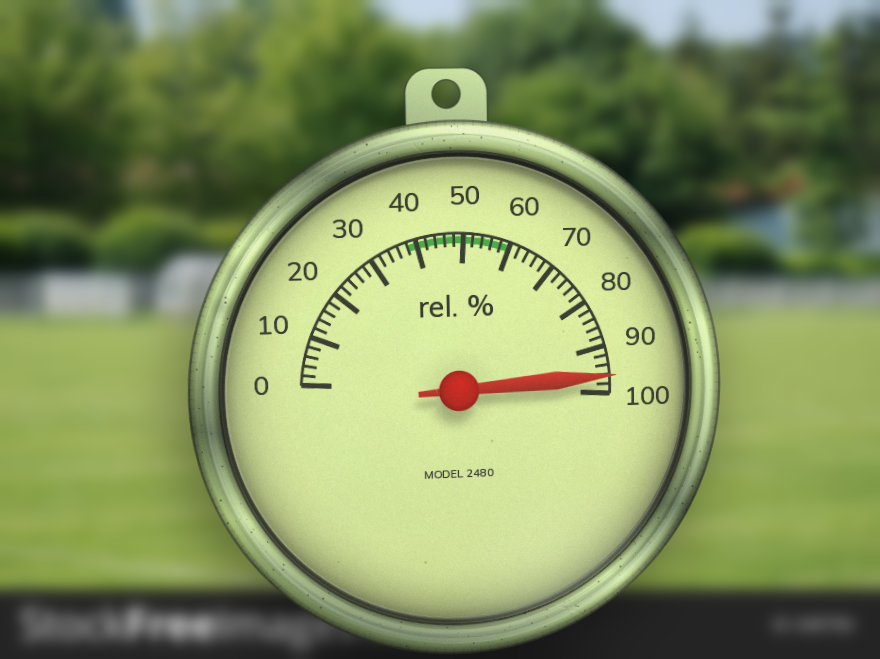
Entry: 96 %
